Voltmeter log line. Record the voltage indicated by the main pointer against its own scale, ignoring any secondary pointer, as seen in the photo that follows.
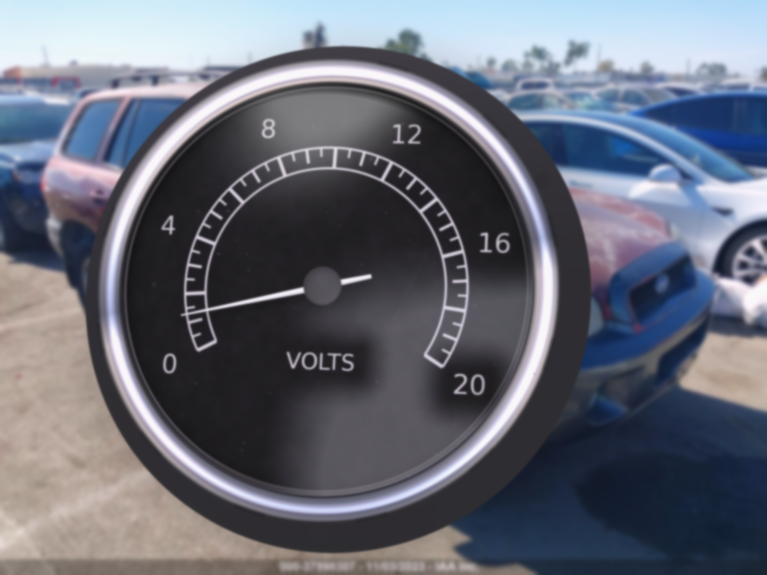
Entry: 1.25 V
